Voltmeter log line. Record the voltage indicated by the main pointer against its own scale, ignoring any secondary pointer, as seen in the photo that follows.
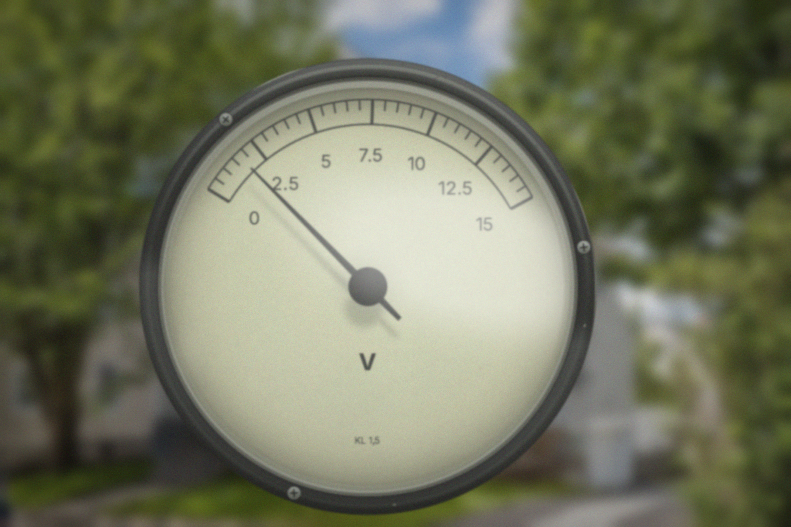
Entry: 1.75 V
